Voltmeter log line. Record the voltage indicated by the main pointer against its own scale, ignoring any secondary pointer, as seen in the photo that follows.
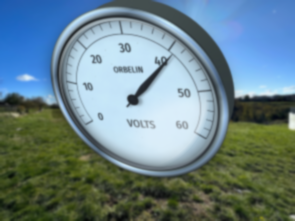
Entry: 41 V
